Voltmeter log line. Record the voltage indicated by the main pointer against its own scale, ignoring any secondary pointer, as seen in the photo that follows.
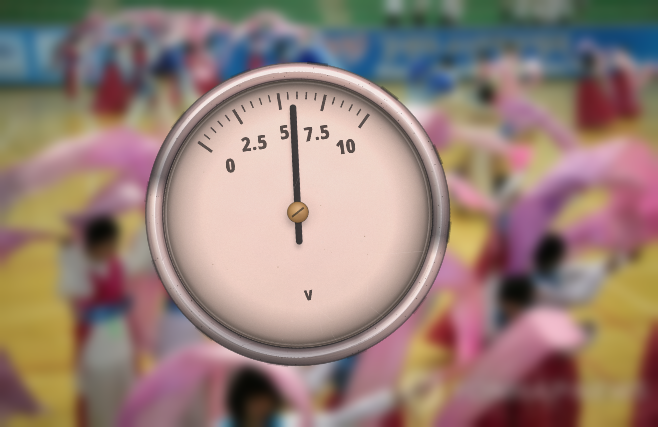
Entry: 5.75 V
